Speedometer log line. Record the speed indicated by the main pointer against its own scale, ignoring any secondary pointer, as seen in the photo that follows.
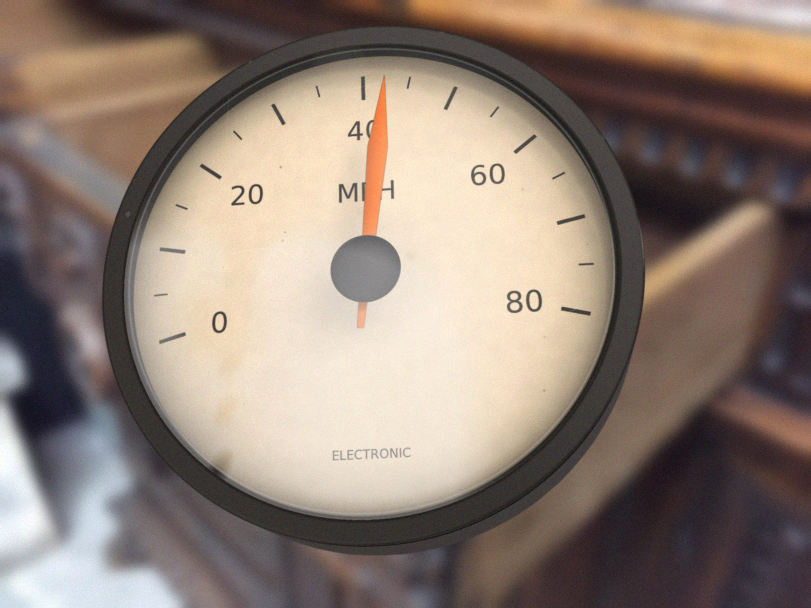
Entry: 42.5 mph
